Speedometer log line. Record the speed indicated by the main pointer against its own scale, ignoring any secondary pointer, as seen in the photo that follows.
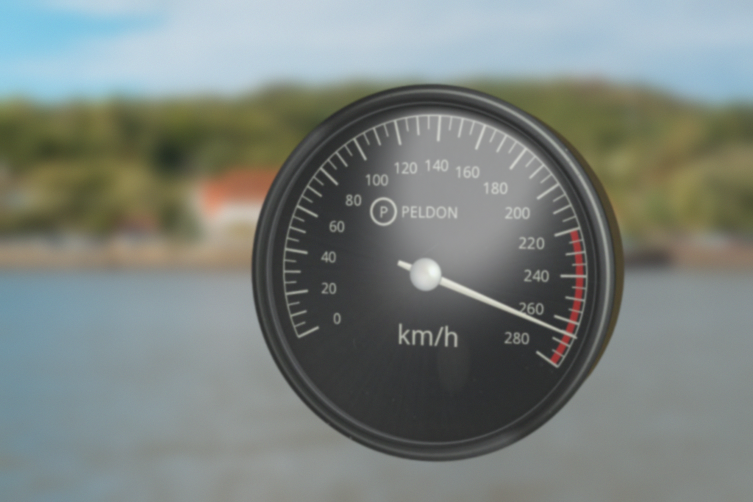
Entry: 265 km/h
